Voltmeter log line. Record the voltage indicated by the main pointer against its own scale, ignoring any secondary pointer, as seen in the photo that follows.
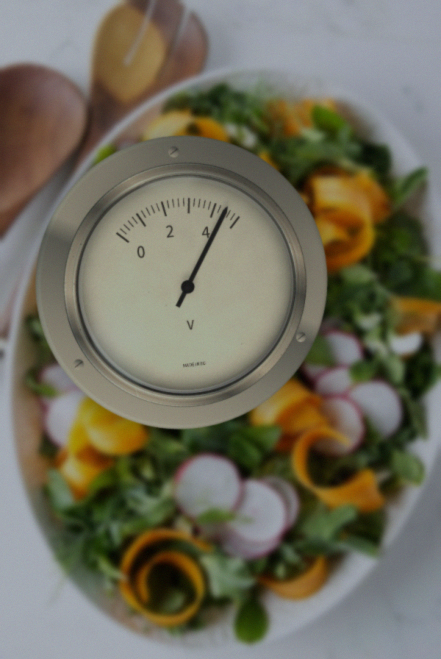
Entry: 4.4 V
